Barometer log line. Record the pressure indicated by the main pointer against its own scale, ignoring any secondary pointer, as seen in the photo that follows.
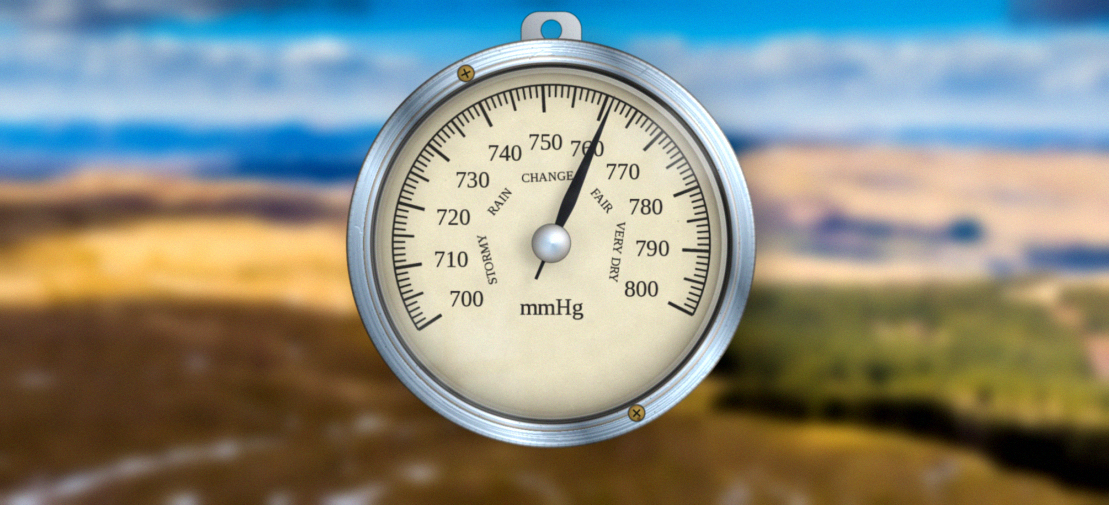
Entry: 761 mmHg
